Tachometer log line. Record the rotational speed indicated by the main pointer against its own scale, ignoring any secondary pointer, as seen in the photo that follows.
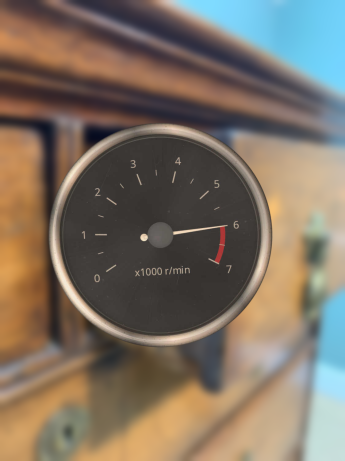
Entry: 6000 rpm
